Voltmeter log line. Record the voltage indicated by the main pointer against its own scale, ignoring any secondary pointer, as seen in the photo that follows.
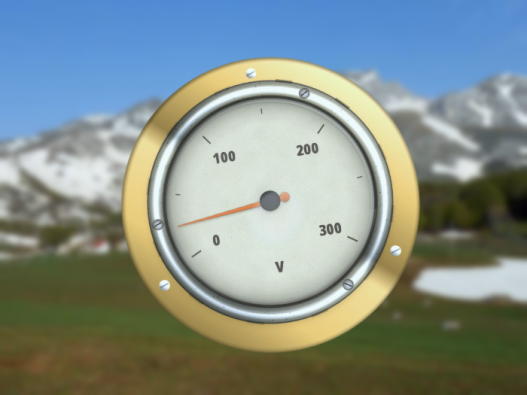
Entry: 25 V
